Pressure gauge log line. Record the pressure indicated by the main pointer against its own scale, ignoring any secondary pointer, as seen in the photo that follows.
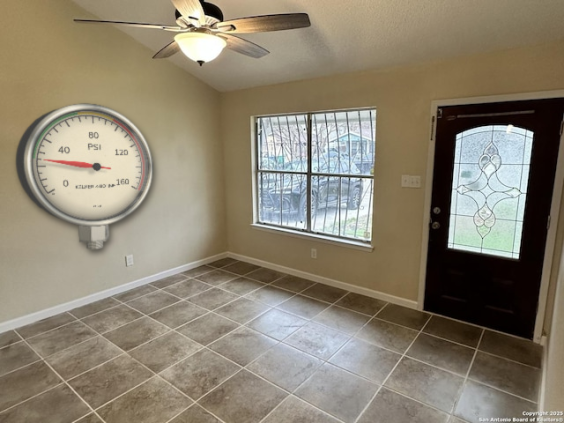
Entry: 25 psi
